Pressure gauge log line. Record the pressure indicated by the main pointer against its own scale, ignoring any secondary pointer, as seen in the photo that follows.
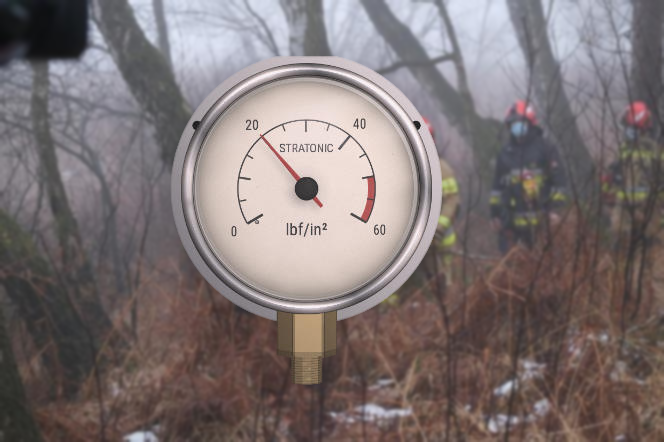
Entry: 20 psi
